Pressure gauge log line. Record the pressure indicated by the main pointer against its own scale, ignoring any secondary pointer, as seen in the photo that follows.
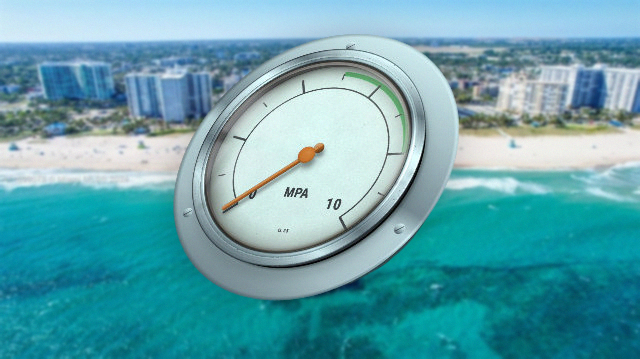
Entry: 0 MPa
